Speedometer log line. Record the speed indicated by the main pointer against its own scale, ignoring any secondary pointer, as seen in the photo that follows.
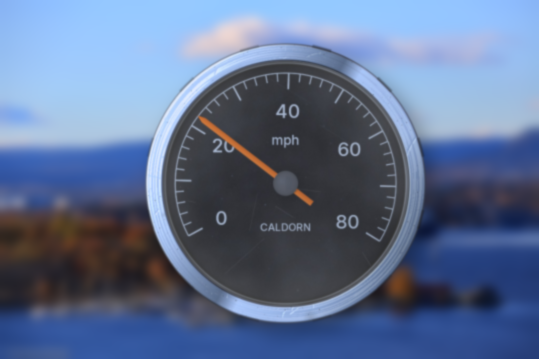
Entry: 22 mph
